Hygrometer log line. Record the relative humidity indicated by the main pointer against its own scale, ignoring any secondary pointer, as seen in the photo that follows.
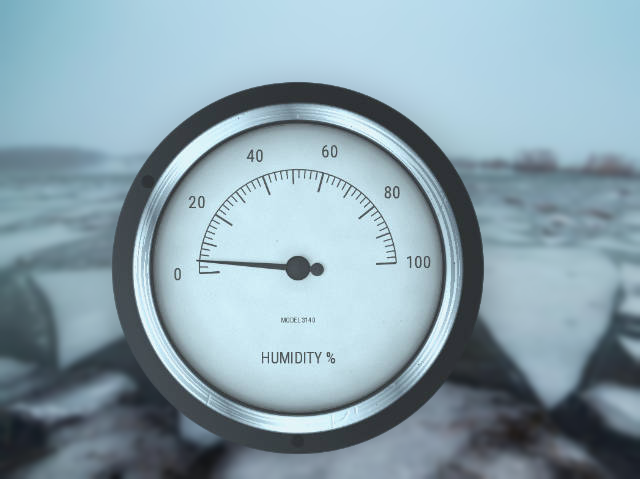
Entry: 4 %
